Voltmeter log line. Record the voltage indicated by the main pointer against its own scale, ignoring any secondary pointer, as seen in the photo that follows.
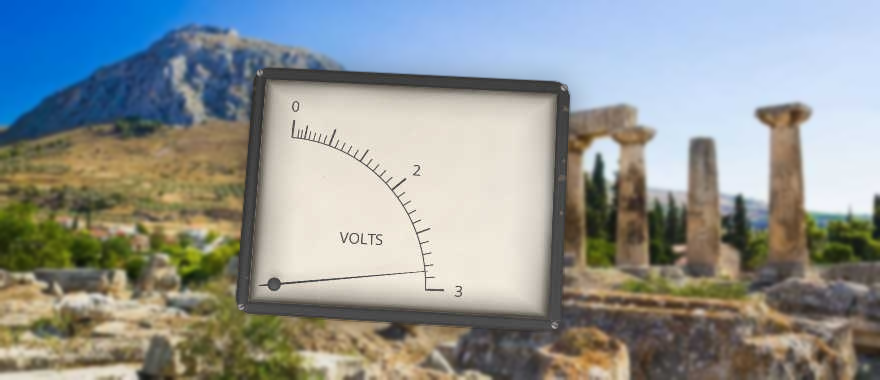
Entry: 2.85 V
